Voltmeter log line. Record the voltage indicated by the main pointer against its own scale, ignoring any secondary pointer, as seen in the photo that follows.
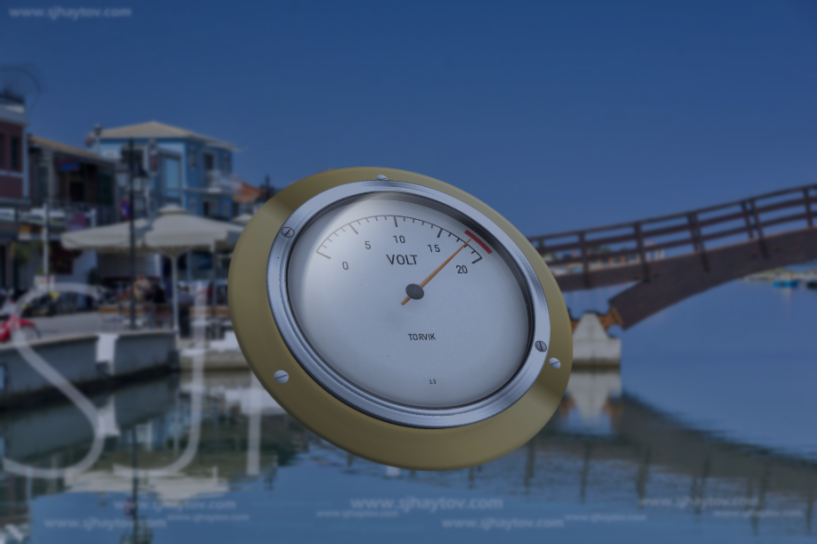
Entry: 18 V
